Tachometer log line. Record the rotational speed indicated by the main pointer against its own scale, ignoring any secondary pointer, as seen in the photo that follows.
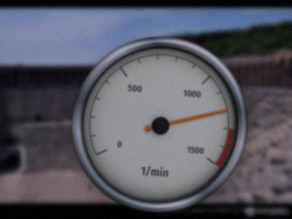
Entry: 1200 rpm
